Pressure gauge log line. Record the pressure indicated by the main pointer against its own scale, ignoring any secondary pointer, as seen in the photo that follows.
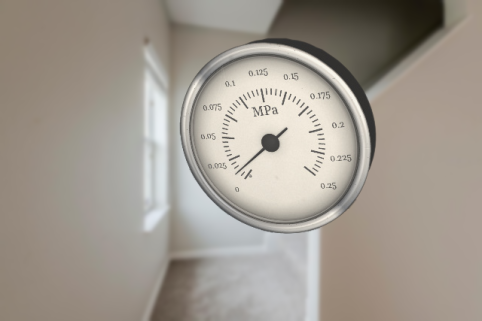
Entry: 0.01 MPa
